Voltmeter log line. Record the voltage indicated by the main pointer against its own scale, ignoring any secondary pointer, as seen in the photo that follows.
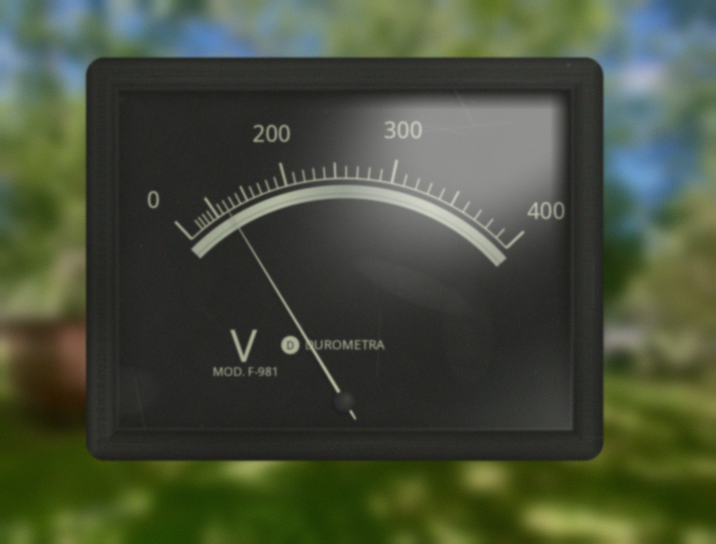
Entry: 120 V
